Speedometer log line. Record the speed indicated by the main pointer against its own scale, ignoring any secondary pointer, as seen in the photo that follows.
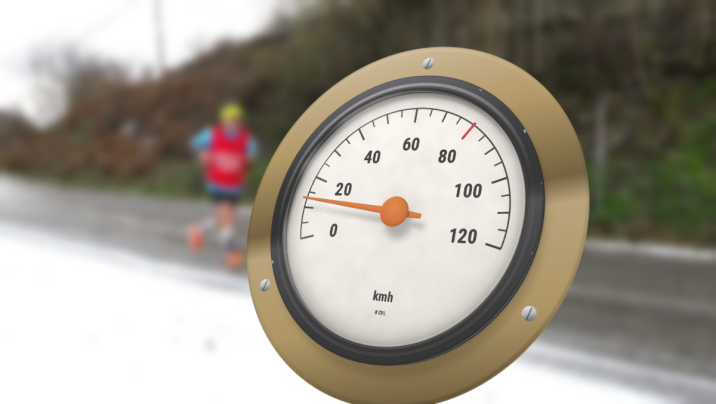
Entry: 12.5 km/h
